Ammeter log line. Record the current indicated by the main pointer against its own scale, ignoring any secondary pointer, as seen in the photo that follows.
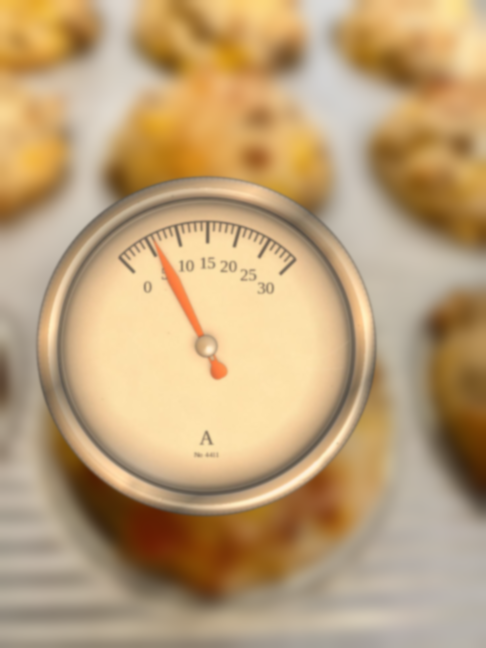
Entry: 6 A
